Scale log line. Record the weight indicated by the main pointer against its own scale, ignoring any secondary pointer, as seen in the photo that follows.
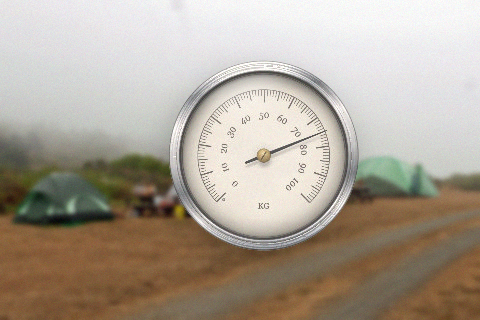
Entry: 75 kg
